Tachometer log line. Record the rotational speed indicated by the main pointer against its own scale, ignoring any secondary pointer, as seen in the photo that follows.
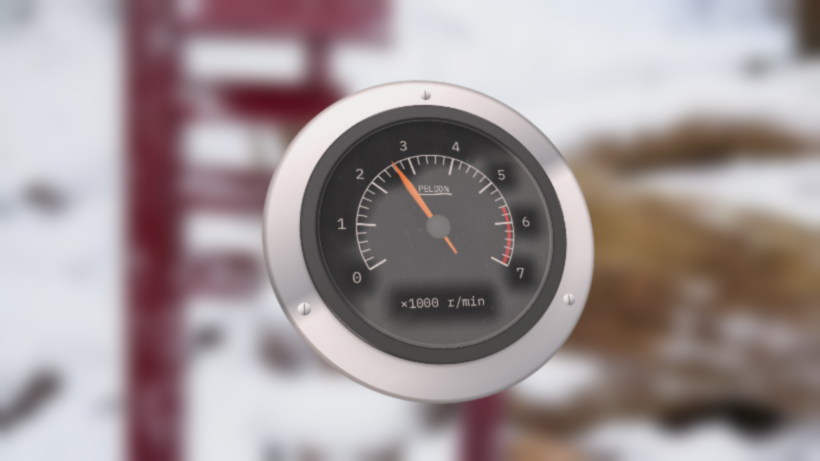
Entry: 2600 rpm
